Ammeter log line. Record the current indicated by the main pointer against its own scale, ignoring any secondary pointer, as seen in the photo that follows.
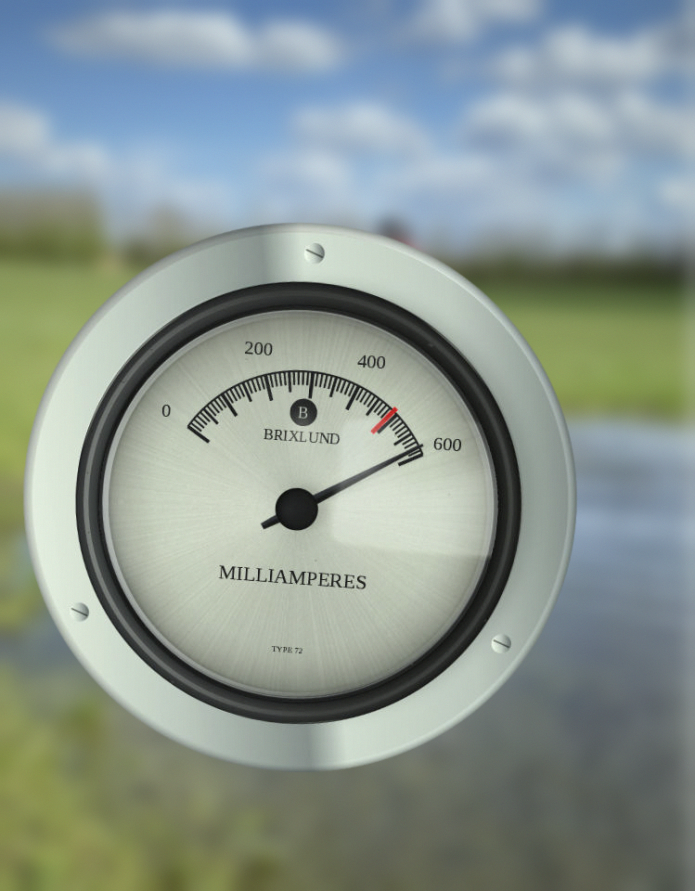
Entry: 580 mA
